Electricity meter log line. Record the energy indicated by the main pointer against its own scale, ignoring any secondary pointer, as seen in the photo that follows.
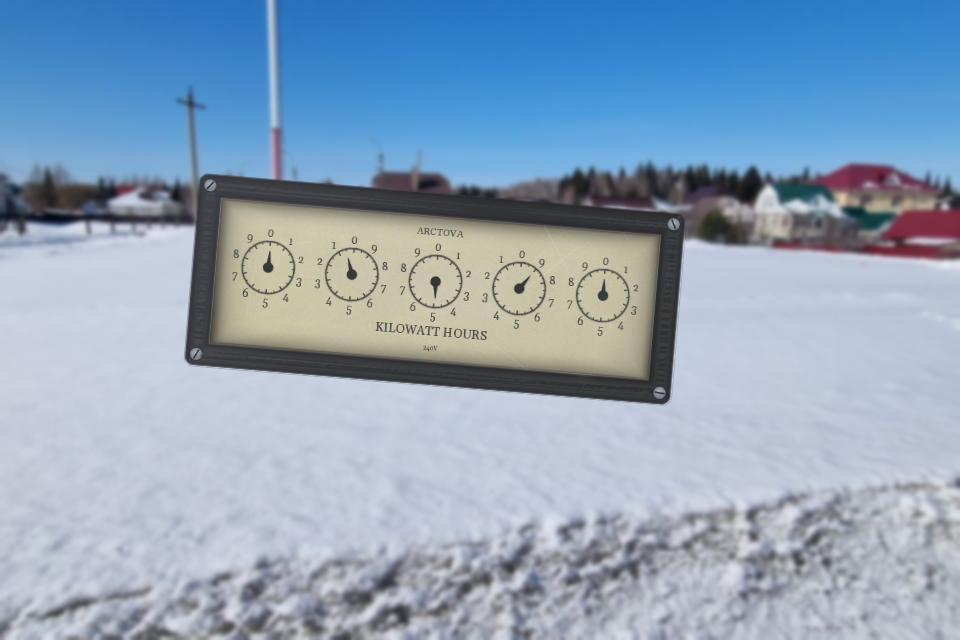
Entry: 490 kWh
